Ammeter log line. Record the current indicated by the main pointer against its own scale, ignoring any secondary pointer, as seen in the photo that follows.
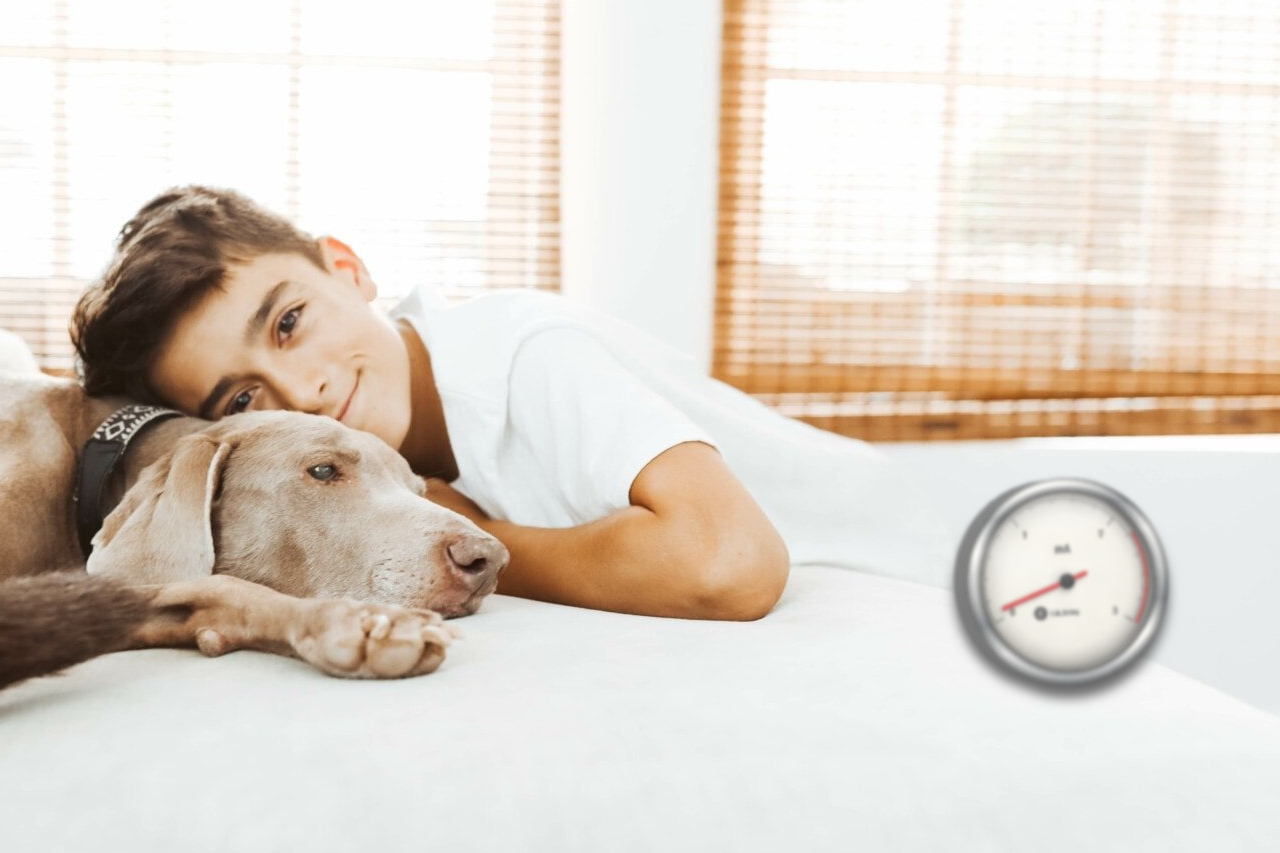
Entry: 0.1 mA
